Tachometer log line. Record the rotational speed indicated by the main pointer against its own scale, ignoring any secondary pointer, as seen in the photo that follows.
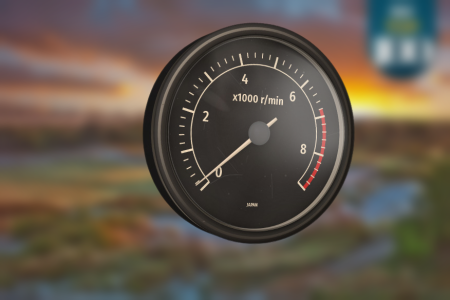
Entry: 200 rpm
